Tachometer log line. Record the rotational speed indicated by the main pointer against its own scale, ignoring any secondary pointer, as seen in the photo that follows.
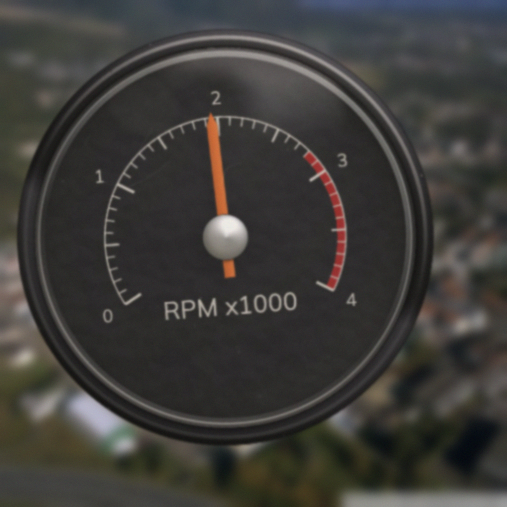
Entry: 1950 rpm
